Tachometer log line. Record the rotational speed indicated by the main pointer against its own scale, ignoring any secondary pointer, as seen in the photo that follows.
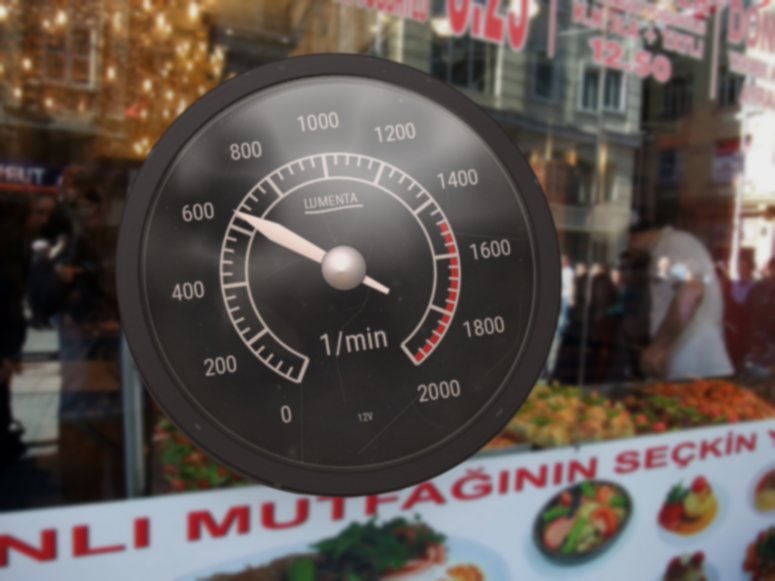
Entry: 640 rpm
